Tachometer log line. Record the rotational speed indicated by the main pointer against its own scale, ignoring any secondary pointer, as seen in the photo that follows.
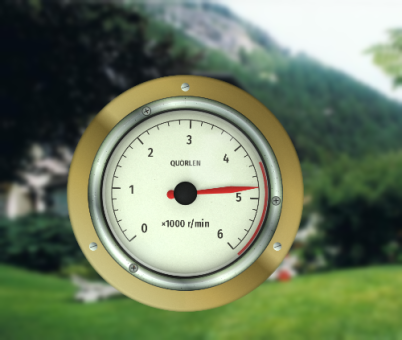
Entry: 4800 rpm
